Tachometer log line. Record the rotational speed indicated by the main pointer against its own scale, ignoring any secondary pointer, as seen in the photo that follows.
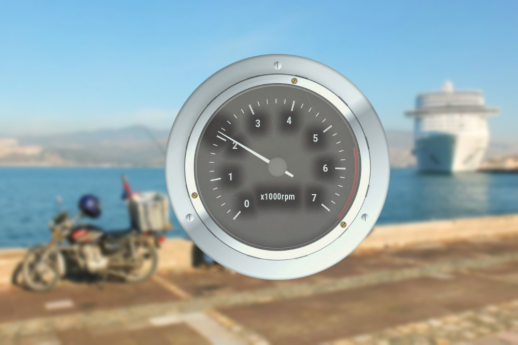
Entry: 2100 rpm
